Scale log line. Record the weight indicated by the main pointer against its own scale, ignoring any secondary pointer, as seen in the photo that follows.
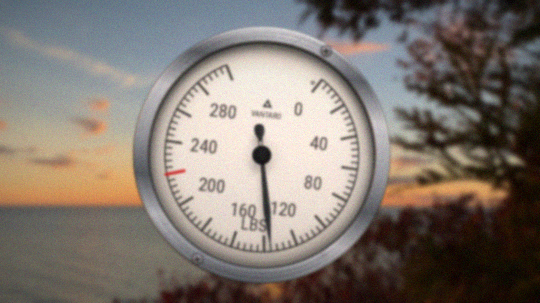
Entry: 136 lb
